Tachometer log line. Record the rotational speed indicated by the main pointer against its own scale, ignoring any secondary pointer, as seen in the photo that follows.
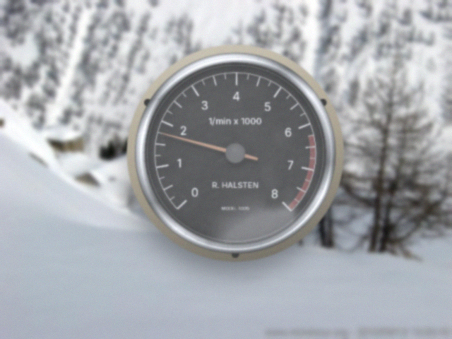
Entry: 1750 rpm
